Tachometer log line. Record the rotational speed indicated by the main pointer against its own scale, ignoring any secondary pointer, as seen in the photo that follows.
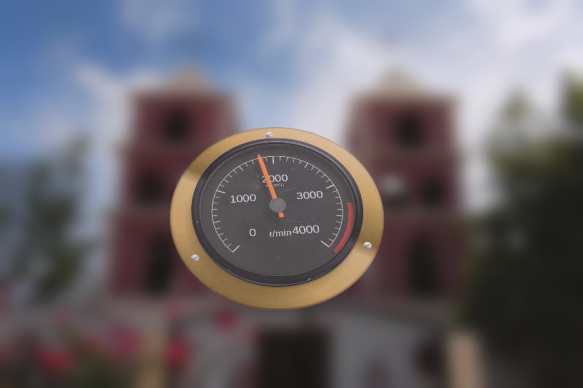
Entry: 1800 rpm
